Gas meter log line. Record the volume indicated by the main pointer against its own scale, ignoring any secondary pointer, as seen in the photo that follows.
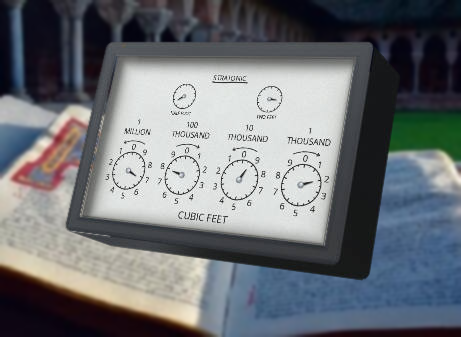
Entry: 679200 ft³
